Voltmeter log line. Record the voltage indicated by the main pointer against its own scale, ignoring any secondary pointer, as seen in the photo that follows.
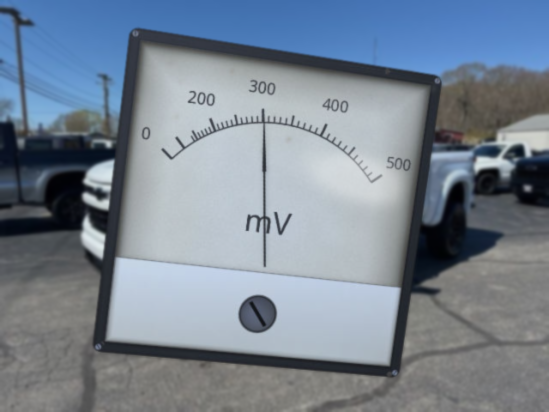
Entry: 300 mV
